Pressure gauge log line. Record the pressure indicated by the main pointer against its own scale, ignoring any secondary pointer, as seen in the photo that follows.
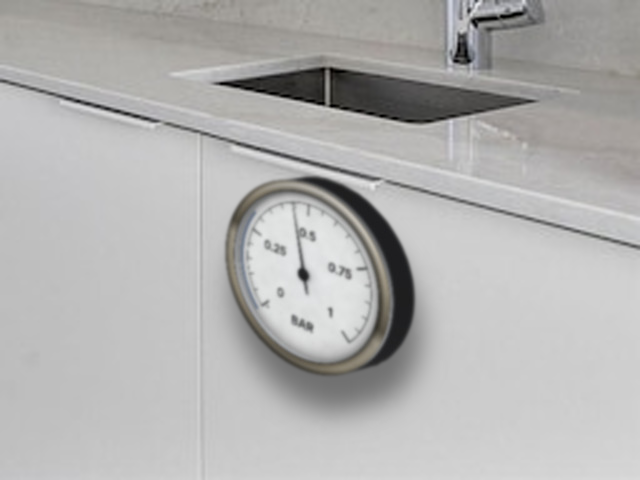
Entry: 0.45 bar
